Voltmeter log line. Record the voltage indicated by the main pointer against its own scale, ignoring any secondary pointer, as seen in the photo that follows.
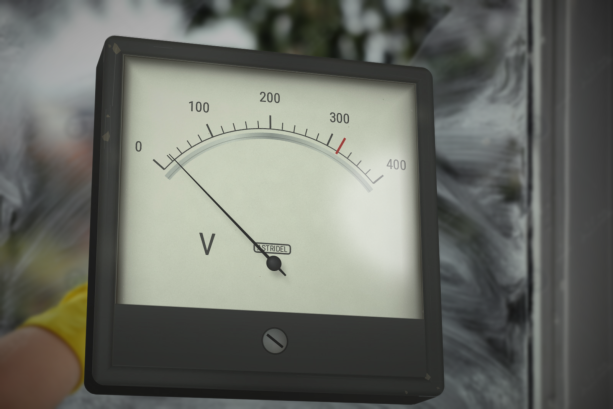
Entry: 20 V
